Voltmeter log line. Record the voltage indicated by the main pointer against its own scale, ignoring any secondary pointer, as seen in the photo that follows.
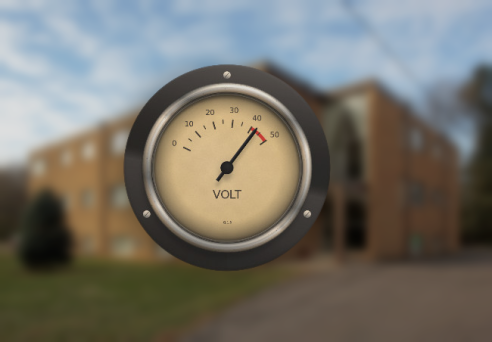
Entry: 42.5 V
